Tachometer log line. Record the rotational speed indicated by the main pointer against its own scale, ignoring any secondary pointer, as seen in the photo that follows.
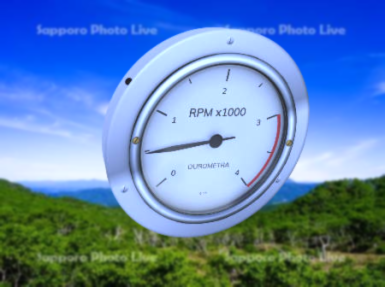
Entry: 500 rpm
